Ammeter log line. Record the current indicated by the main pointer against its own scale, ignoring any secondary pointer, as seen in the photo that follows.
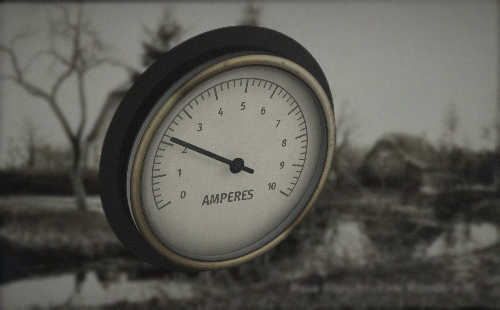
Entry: 2.2 A
